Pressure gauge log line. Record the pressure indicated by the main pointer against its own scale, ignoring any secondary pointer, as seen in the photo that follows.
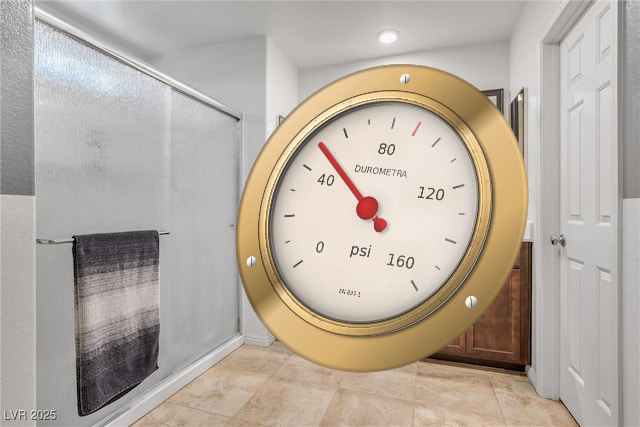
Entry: 50 psi
